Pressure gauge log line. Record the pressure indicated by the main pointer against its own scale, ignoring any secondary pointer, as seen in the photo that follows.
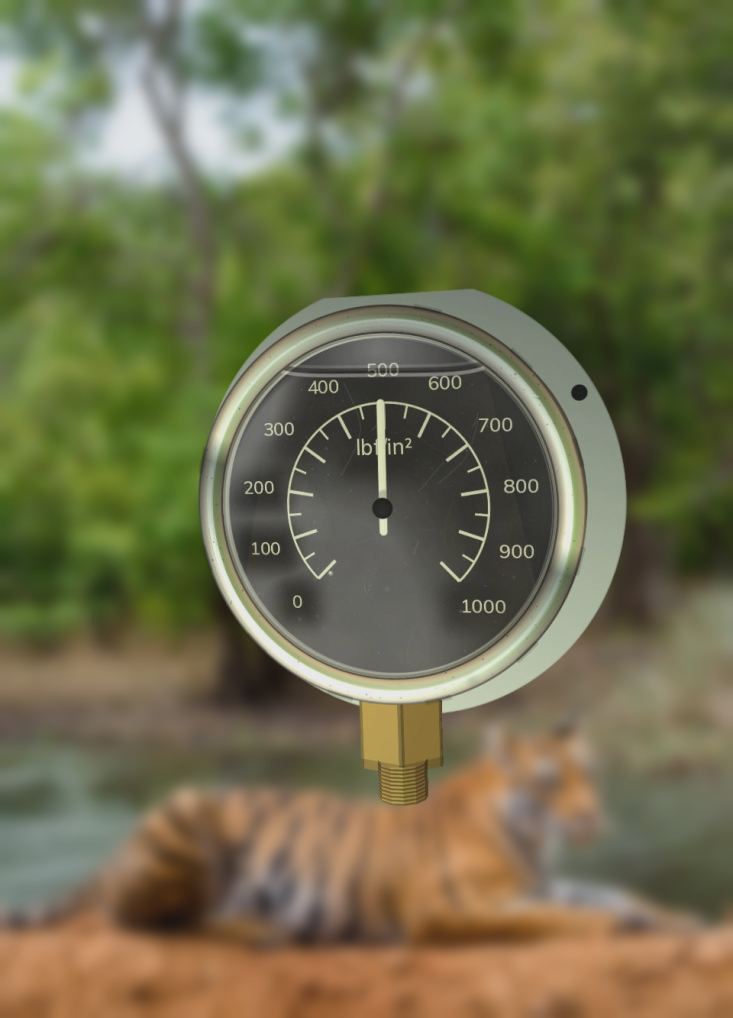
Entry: 500 psi
